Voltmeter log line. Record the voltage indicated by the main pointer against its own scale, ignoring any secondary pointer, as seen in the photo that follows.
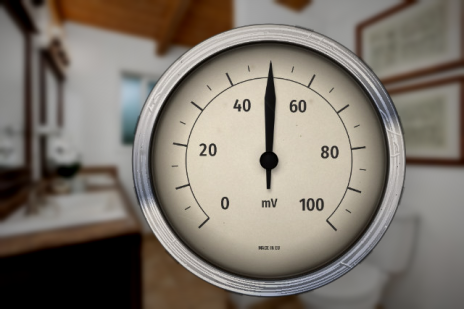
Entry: 50 mV
